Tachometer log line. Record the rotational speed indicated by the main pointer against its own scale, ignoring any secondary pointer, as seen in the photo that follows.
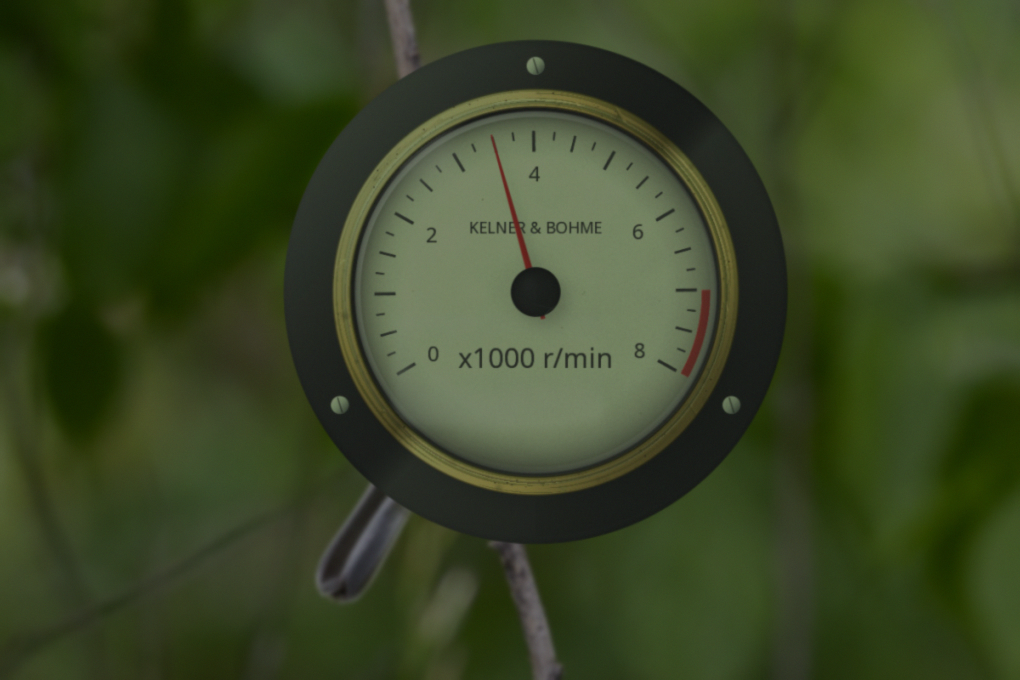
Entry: 3500 rpm
